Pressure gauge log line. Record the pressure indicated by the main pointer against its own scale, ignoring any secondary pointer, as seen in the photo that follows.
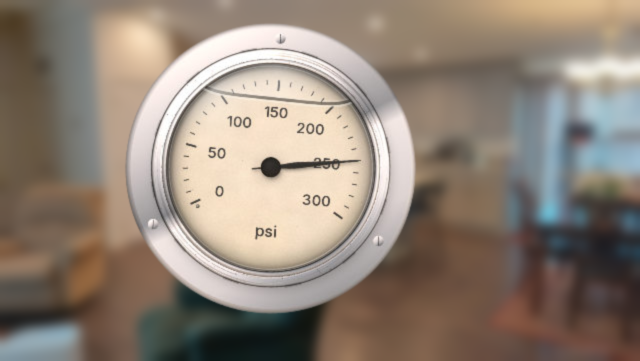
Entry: 250 psi
